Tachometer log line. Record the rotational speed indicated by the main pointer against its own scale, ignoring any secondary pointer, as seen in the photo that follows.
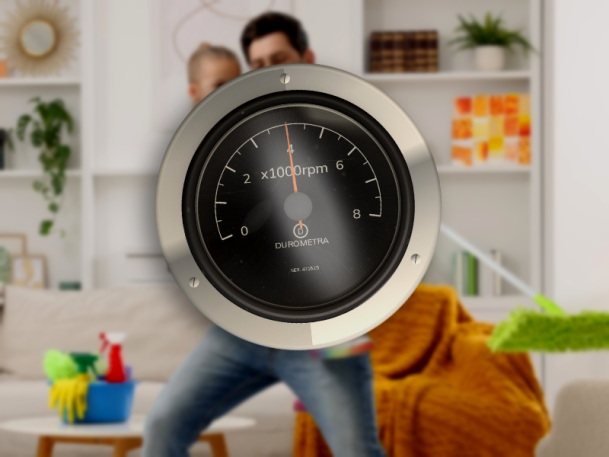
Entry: 4000 rpm
